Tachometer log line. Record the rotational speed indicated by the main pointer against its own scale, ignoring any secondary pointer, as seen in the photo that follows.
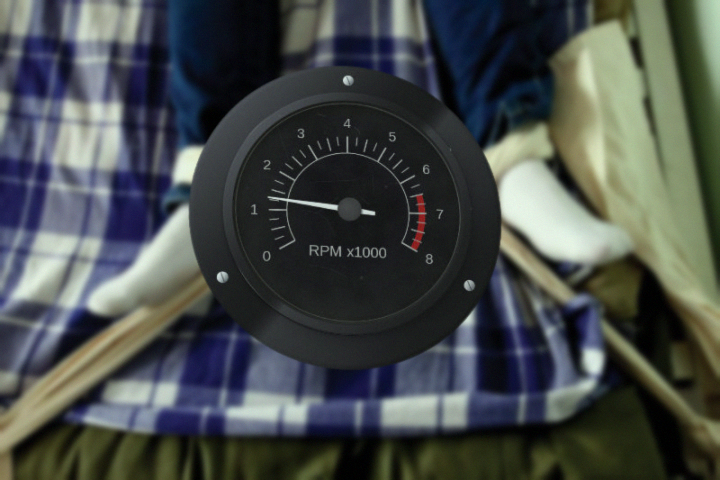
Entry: 1250 rpm
